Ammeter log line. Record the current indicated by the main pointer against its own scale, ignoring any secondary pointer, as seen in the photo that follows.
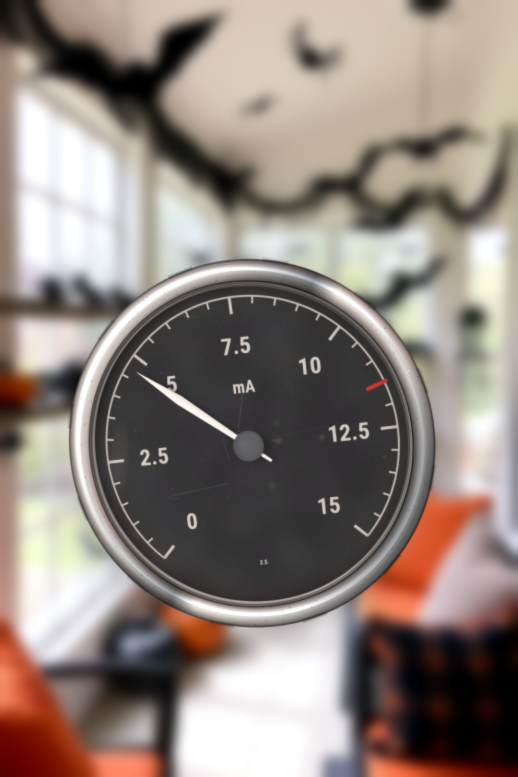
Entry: 4.75 mA
